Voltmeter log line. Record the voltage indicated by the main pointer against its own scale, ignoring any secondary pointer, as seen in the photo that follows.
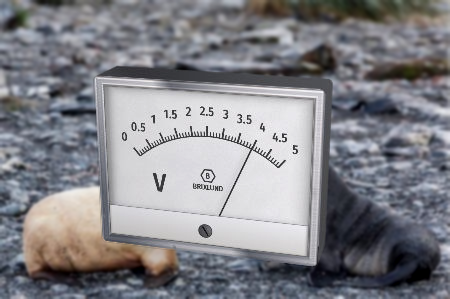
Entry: 4 V
